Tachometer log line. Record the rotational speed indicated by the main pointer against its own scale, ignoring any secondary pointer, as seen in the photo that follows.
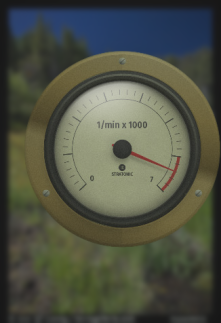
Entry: 6400 rpm
